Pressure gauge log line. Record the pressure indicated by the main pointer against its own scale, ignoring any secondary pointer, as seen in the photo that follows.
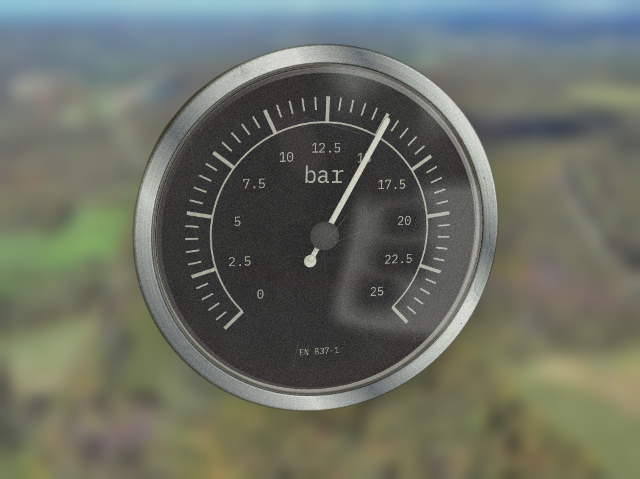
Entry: 15 bar
